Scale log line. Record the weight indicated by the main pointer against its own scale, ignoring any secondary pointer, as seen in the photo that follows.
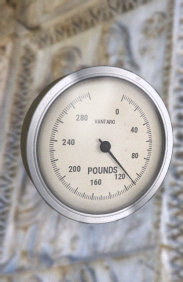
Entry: 110 lb
